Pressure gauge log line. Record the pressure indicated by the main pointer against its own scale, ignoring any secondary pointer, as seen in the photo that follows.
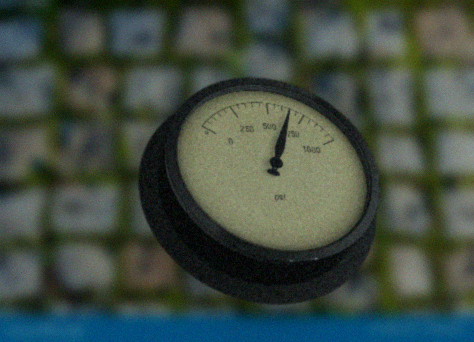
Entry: 650 psi
